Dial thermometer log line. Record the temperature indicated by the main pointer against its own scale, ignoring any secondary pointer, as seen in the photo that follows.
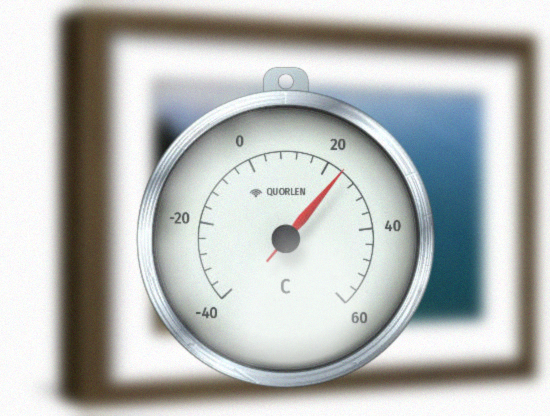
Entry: 24 °C
